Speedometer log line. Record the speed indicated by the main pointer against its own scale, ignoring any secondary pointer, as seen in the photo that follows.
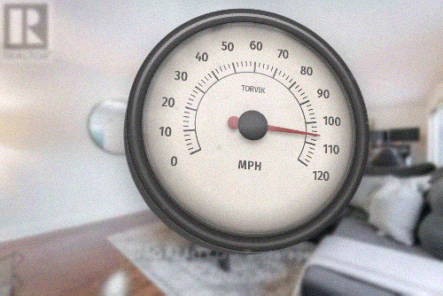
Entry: 106 mph
